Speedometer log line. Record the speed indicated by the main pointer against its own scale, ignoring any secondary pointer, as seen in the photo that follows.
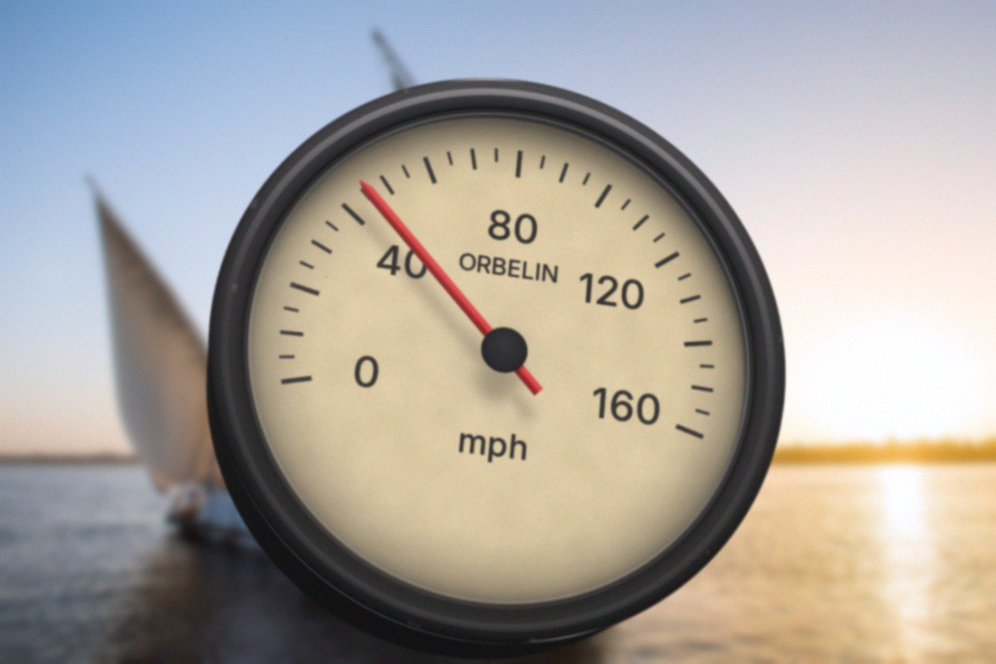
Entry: 45 mph
